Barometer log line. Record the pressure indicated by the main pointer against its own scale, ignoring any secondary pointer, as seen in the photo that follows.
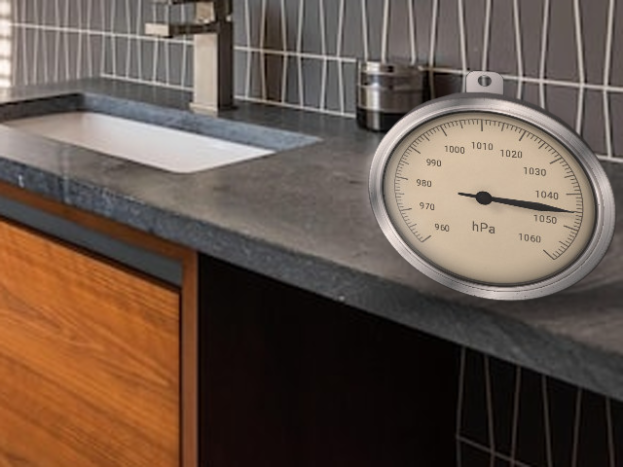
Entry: 1045 hPa
